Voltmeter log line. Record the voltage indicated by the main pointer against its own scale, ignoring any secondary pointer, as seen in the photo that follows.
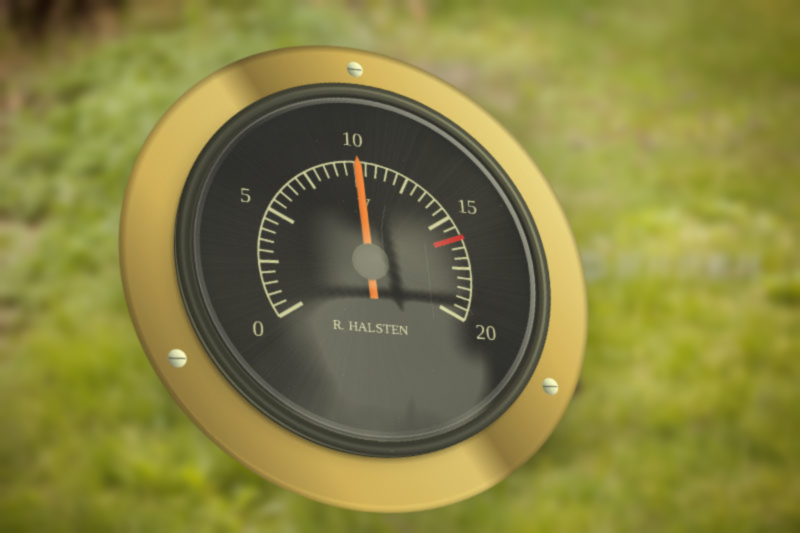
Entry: 10 V
